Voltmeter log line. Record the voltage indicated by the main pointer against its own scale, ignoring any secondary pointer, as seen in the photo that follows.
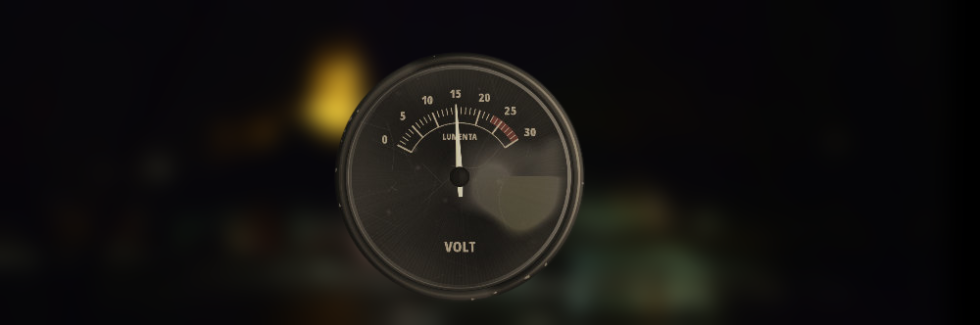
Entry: 15 V
